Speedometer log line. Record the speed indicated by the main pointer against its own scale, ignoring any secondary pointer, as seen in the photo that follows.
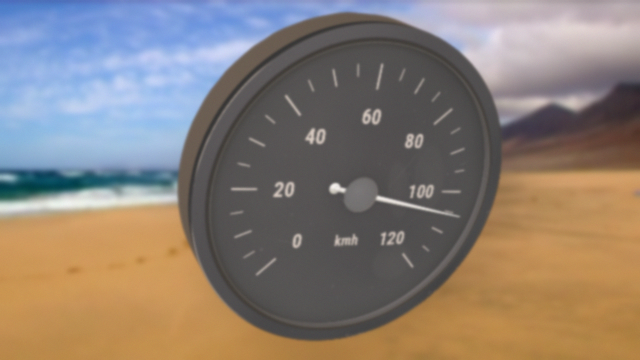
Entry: 105 km/h
